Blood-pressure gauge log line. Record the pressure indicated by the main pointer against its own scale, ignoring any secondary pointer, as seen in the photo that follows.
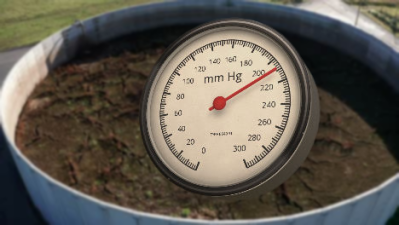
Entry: 210 mmHg
